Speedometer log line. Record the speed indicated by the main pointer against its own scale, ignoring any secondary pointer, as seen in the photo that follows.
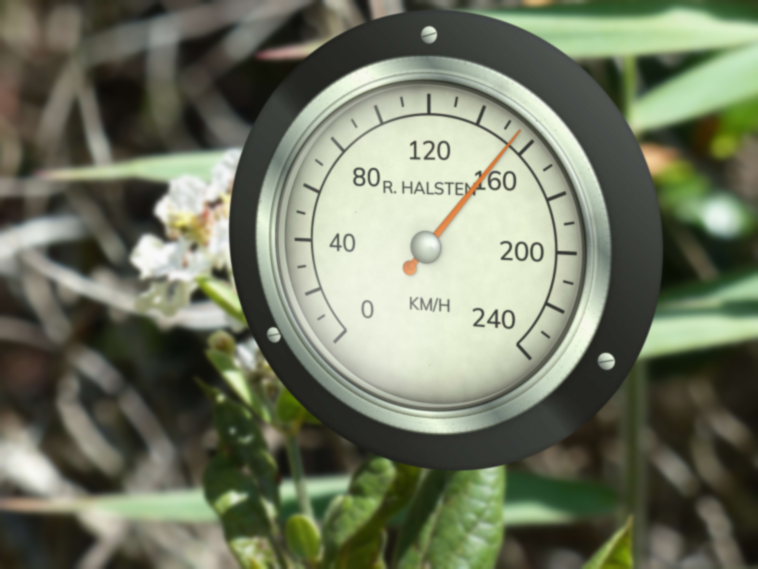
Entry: 155 km/h
